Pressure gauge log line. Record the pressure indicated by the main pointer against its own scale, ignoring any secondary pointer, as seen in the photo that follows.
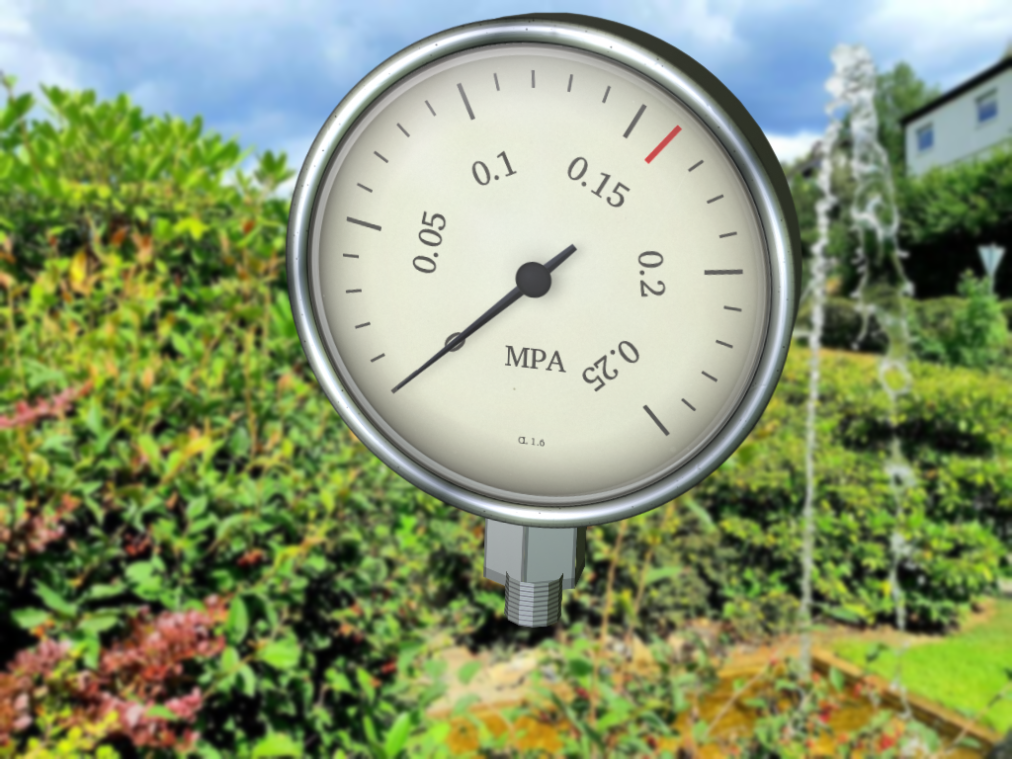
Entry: 0 MPa
